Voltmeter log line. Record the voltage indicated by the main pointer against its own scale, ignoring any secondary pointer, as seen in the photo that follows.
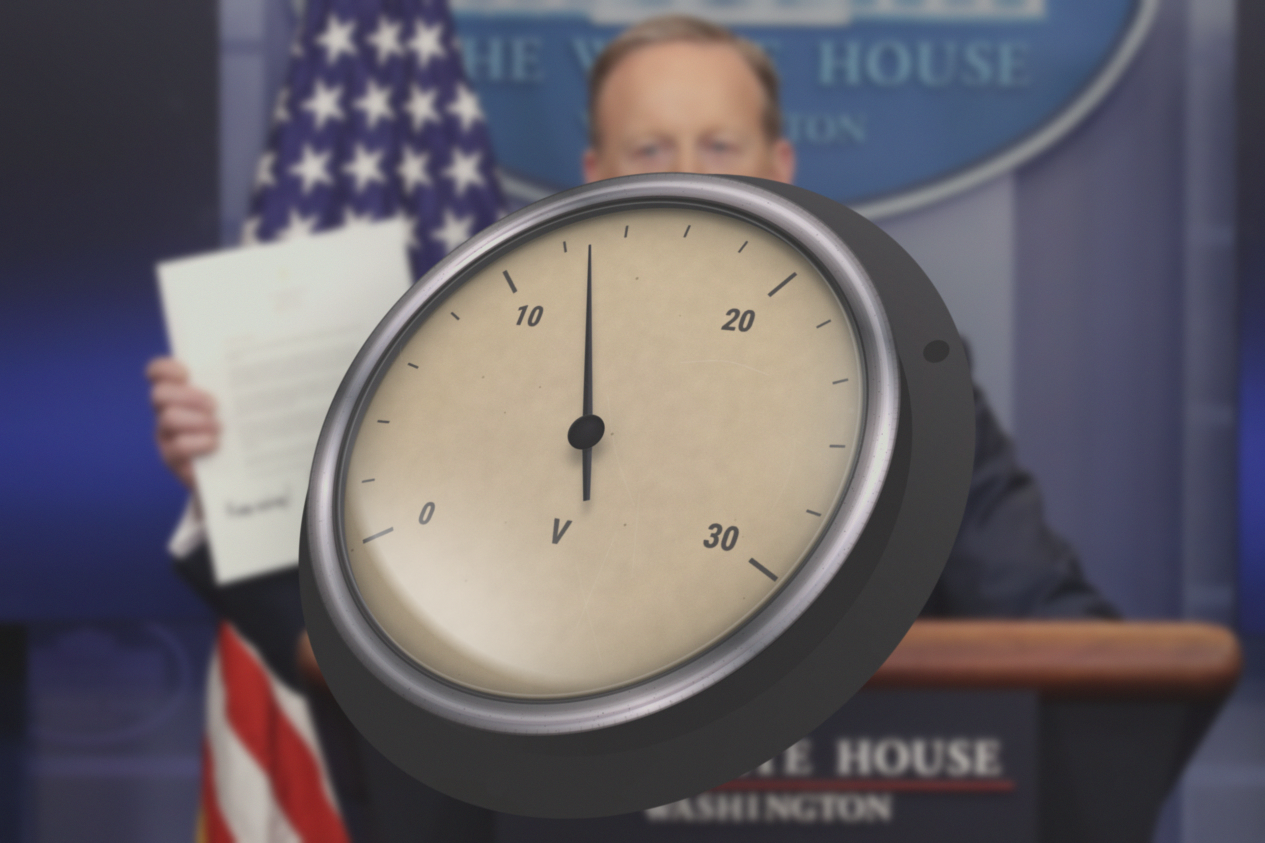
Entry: 13 V
